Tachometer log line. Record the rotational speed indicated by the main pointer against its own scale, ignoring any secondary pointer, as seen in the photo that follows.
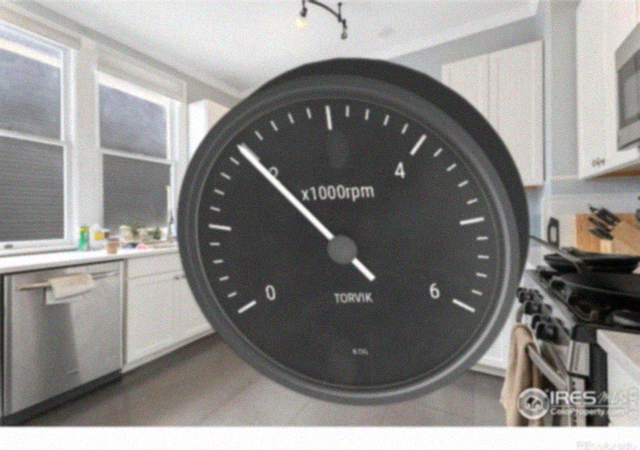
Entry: 2000 rpm
